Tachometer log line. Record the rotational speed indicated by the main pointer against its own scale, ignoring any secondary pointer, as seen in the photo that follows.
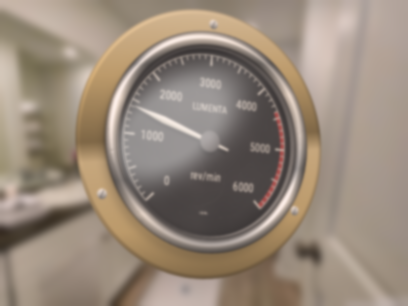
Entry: 1400 rpm
